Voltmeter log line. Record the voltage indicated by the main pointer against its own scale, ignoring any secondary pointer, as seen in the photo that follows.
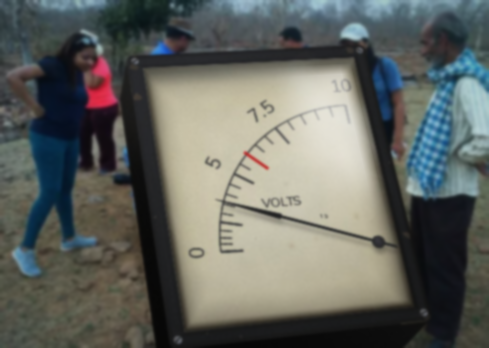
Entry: 3.5 V
